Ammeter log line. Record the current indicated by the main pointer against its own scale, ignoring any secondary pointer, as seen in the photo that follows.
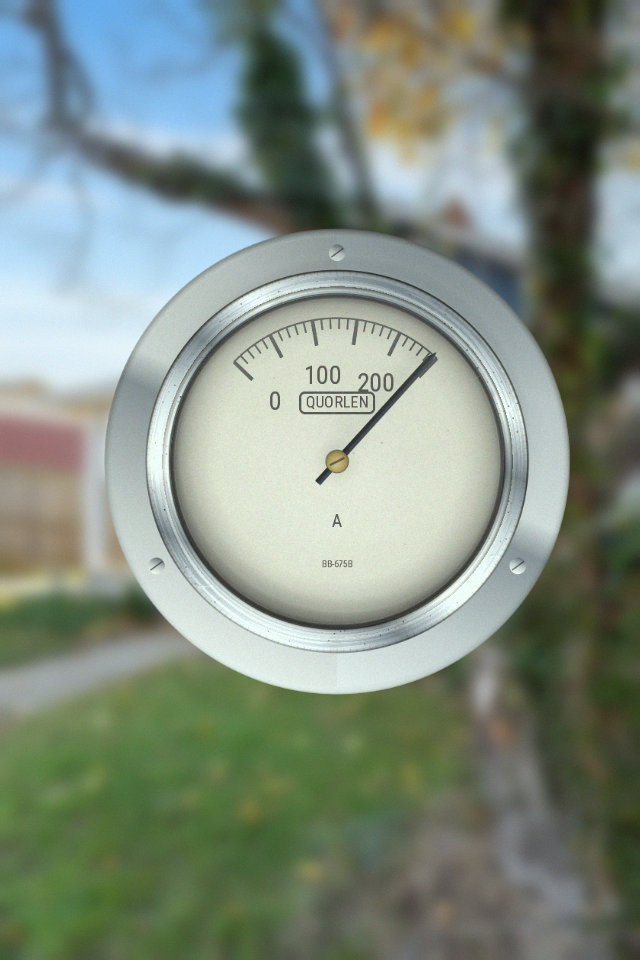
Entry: 245 A
